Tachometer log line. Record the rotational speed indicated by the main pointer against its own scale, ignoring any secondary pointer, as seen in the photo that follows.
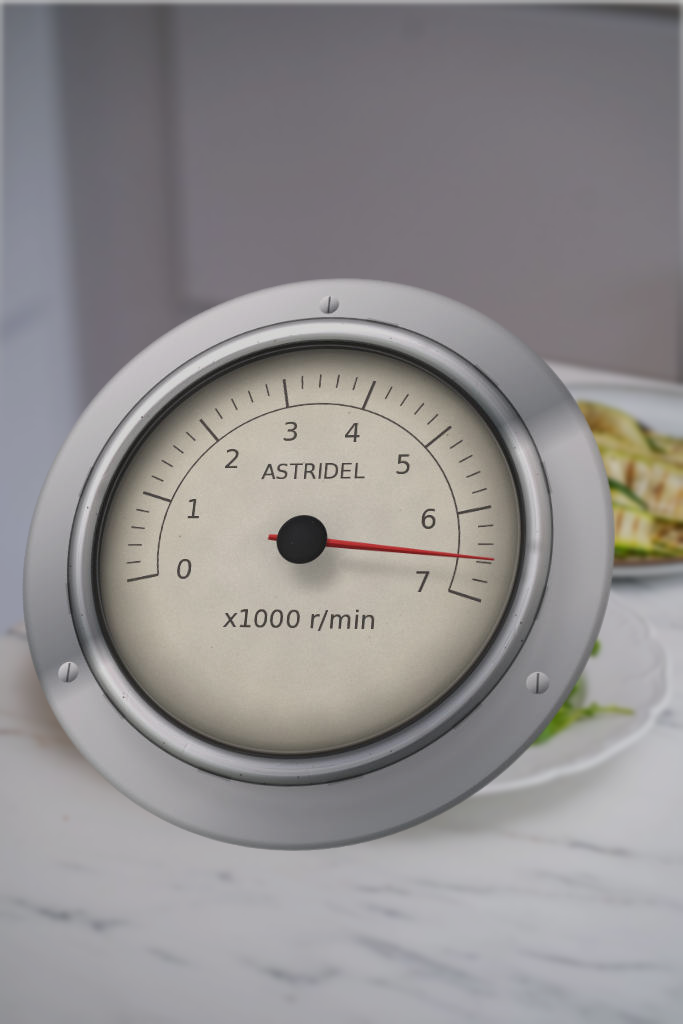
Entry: 6600 rpm
